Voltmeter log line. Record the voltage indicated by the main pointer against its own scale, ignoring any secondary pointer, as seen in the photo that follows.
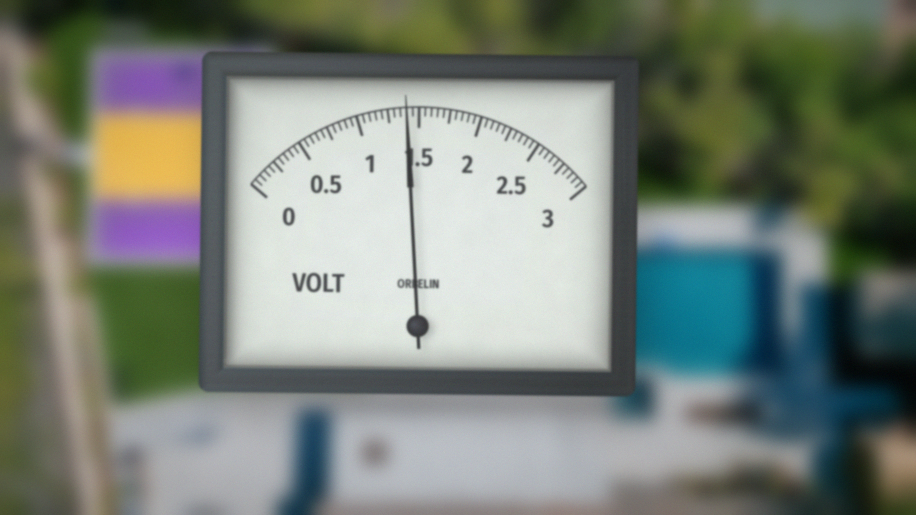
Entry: 1.4 V
